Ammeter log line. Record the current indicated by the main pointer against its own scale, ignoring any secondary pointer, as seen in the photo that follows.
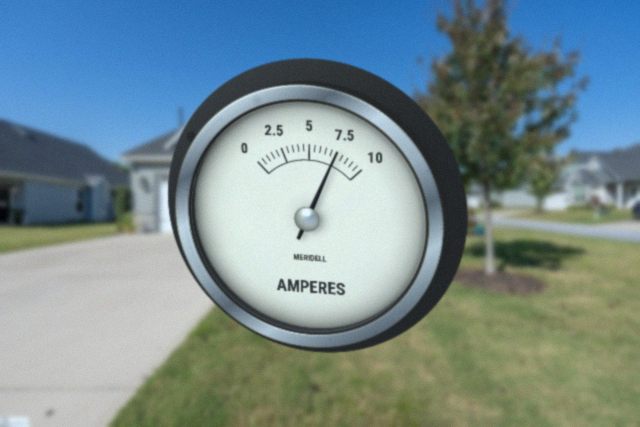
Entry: 7.5 A
